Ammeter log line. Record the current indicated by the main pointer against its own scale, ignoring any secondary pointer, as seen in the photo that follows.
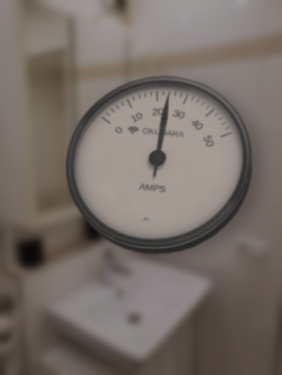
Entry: 24 A
